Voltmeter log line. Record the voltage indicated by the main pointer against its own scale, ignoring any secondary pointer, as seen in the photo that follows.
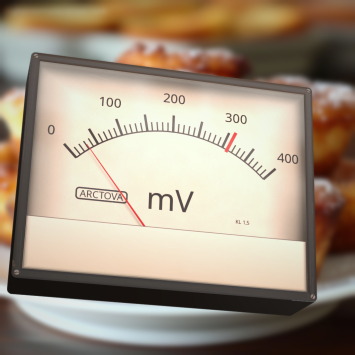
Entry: 30 mV
